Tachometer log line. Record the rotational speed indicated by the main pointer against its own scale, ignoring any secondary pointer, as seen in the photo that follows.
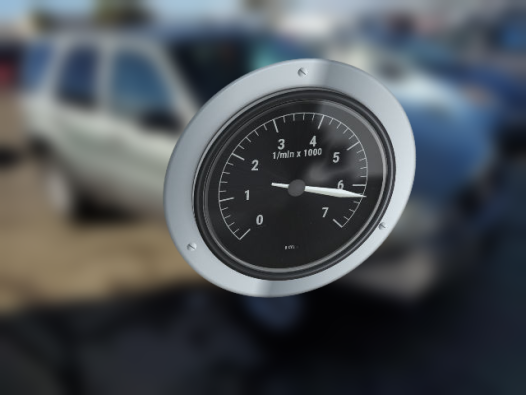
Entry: 6200 rpm
